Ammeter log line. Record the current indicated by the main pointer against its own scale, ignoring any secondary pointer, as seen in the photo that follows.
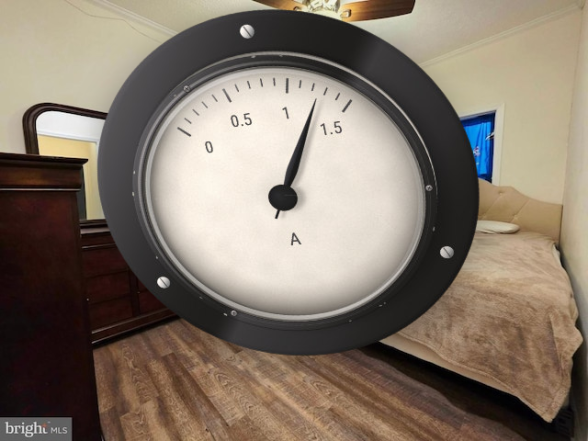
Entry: 1.25 A
